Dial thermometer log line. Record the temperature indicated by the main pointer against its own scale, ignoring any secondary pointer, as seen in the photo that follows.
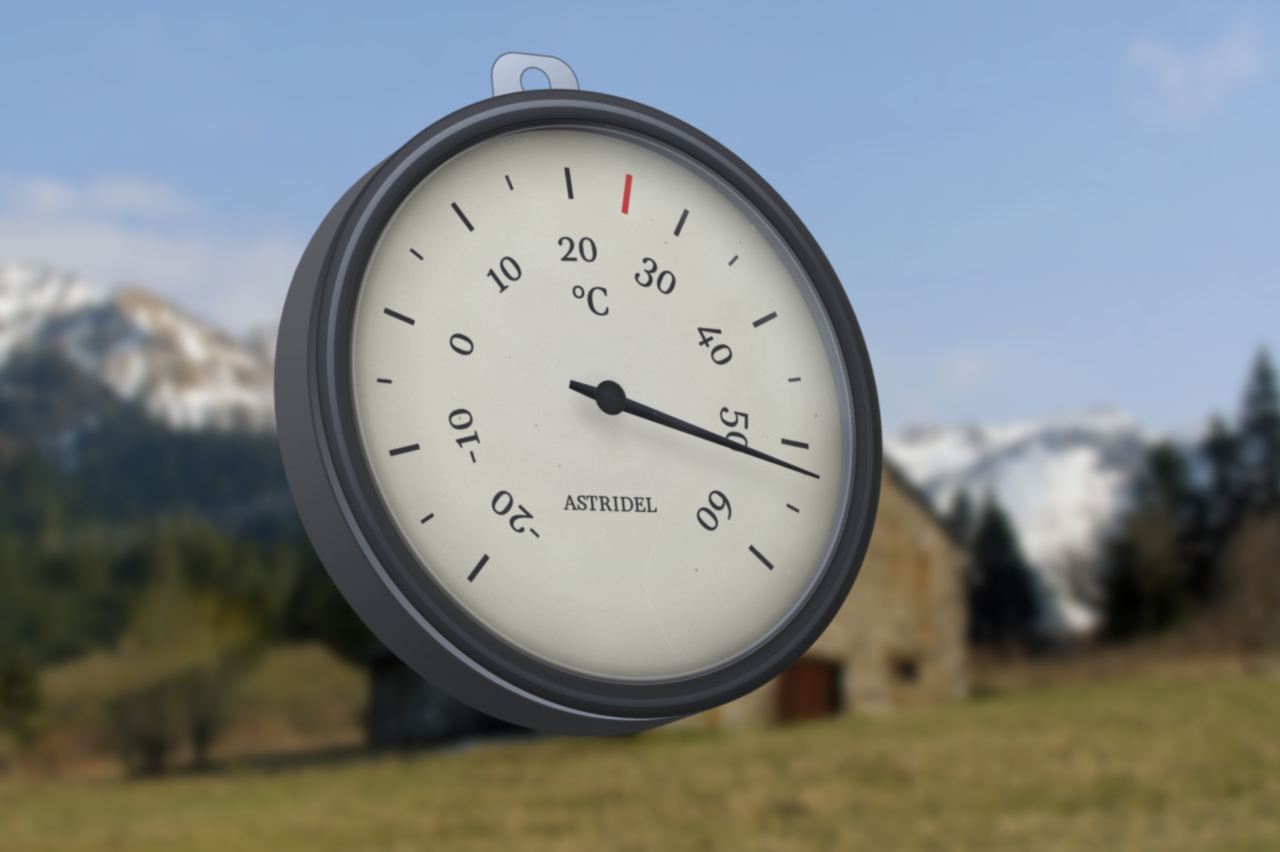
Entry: 52.5 °C
